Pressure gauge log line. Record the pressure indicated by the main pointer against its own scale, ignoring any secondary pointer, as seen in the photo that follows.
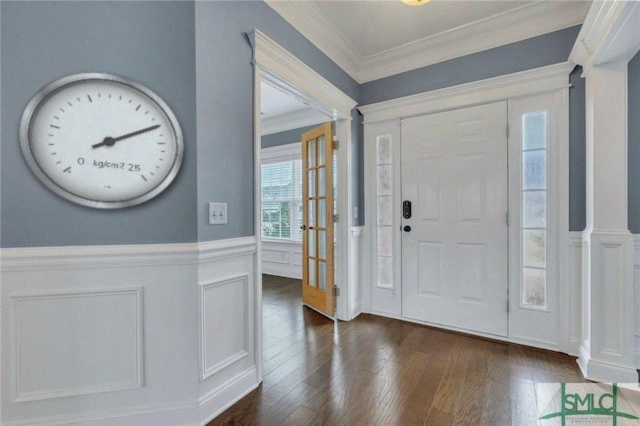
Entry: 18 kg/cm²
